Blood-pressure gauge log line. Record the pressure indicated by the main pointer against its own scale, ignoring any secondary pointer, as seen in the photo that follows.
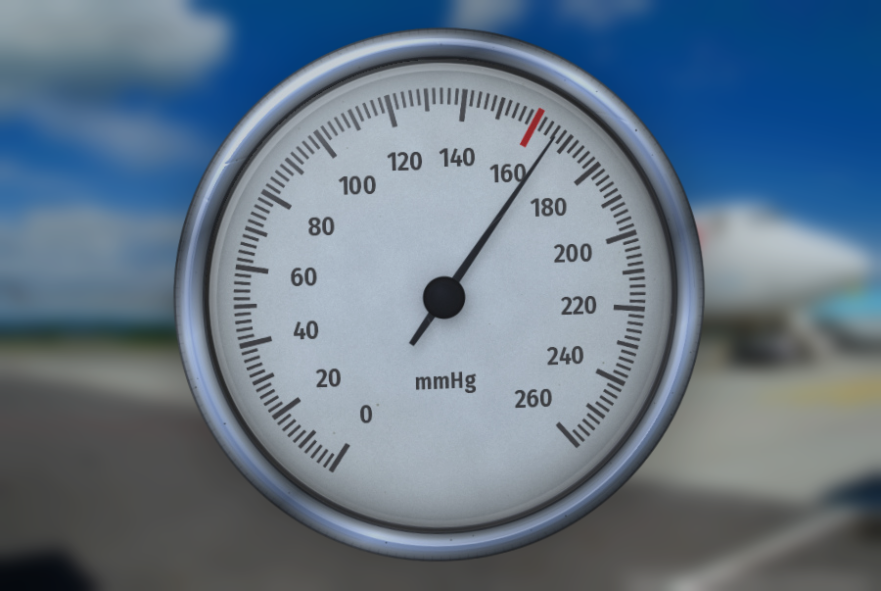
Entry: 166 mmHg
